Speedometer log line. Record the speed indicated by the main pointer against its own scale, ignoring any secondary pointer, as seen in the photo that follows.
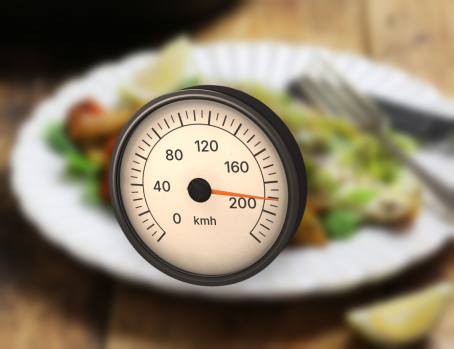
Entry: 190 km/h
